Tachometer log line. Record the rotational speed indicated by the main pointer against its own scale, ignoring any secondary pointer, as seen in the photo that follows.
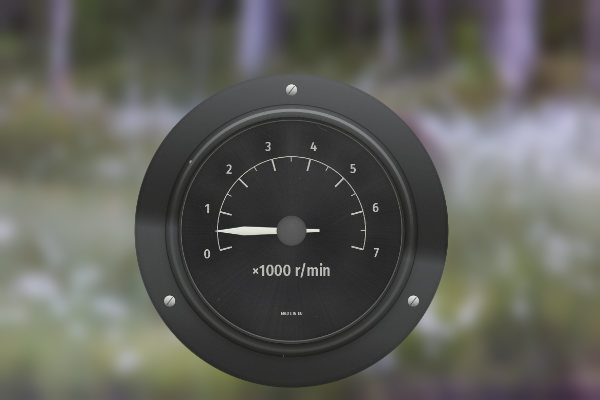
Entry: 500 rpm
